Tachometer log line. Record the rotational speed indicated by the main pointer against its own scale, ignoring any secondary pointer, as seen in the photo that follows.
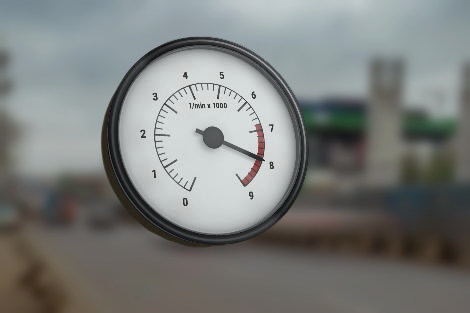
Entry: 8000 rpm
